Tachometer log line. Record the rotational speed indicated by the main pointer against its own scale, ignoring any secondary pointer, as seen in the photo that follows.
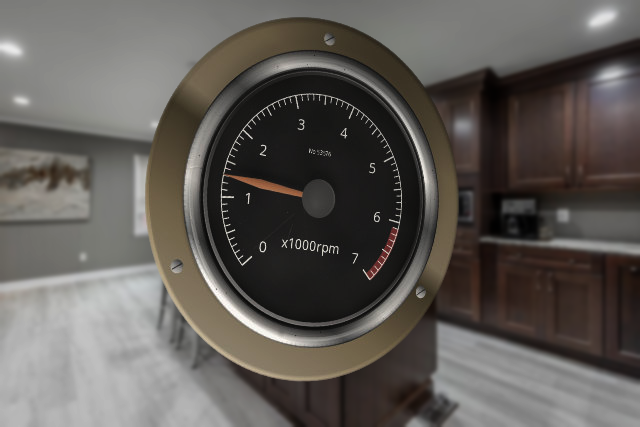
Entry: 1300 rpm
